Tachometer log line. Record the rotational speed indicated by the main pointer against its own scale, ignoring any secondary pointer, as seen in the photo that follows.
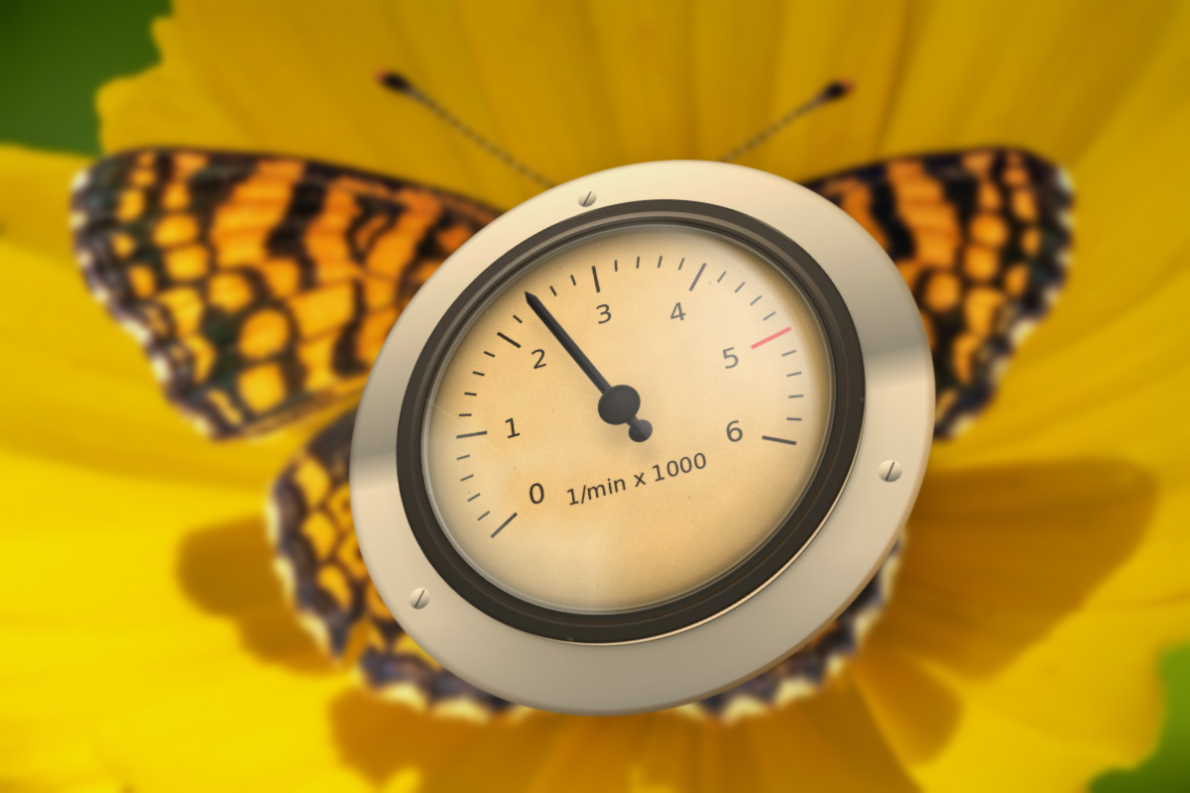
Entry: 2400 rpm
